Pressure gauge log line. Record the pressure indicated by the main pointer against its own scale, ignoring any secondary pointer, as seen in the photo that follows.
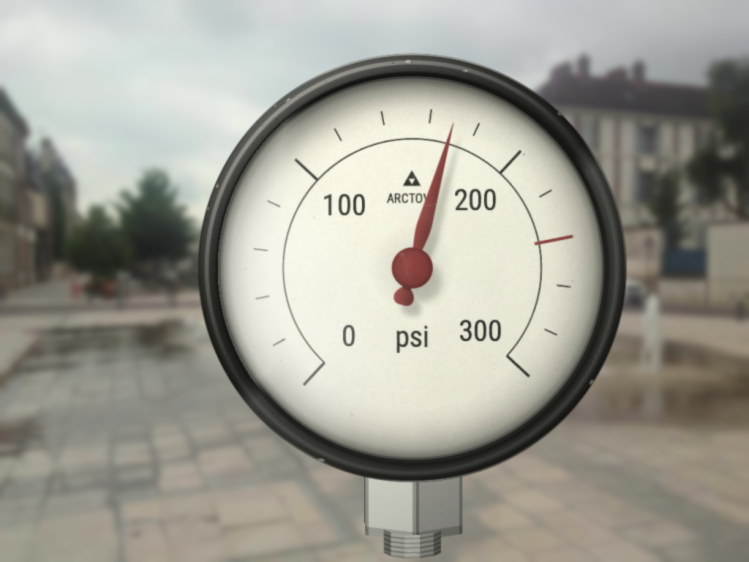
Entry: 170 psi
